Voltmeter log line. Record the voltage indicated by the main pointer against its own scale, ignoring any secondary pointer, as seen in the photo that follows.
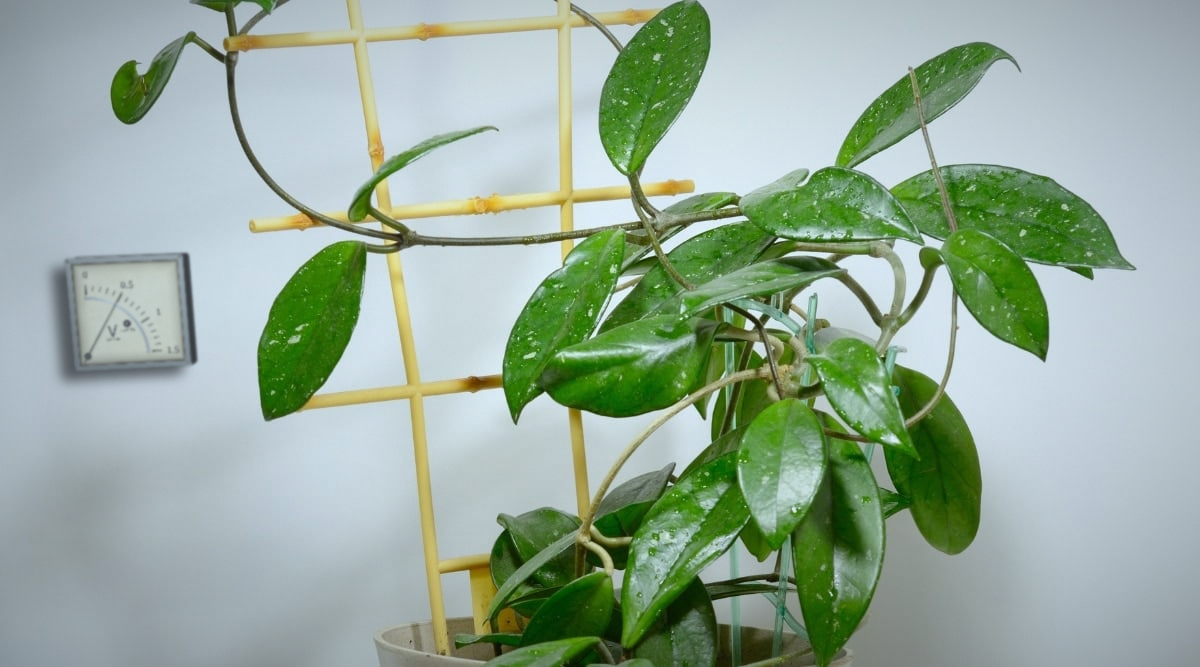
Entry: 0.5 V
